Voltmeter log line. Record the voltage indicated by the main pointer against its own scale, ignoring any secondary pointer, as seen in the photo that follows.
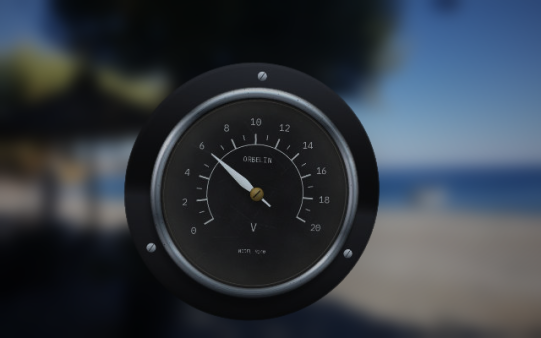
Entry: 6 V
